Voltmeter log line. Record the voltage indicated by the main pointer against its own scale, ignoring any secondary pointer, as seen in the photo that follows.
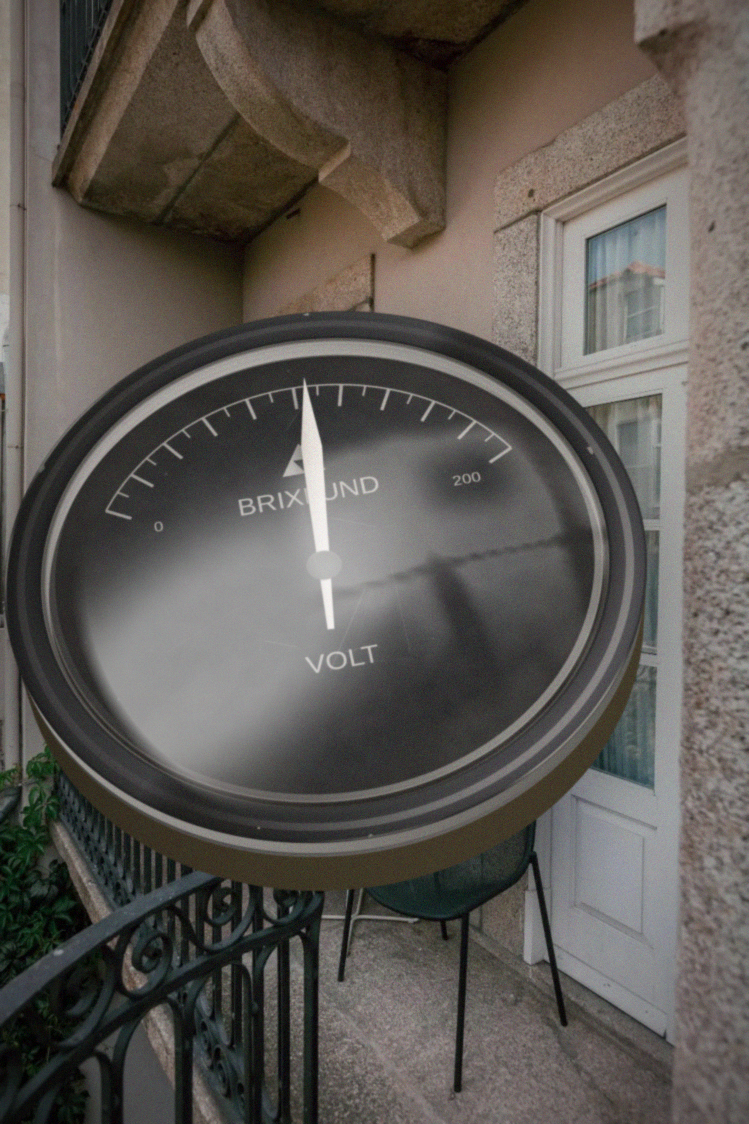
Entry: 105 V
